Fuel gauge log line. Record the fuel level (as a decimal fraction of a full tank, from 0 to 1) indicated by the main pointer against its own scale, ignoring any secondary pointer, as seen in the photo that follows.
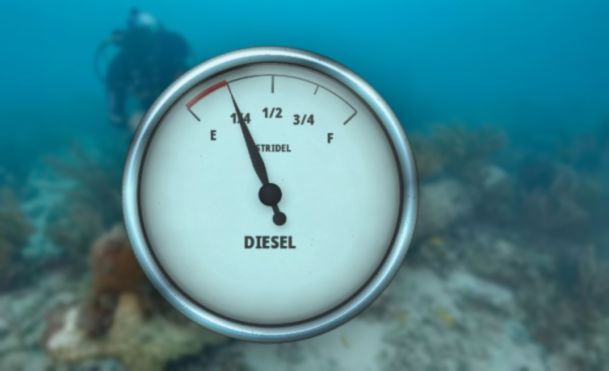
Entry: 0.25
